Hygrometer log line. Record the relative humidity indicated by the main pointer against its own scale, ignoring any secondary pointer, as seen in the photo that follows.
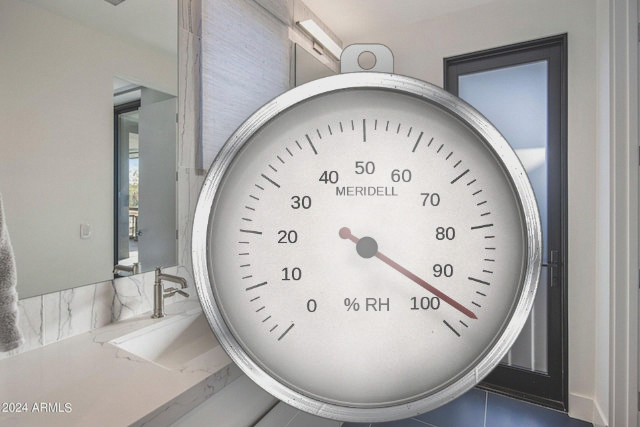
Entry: 96 %
